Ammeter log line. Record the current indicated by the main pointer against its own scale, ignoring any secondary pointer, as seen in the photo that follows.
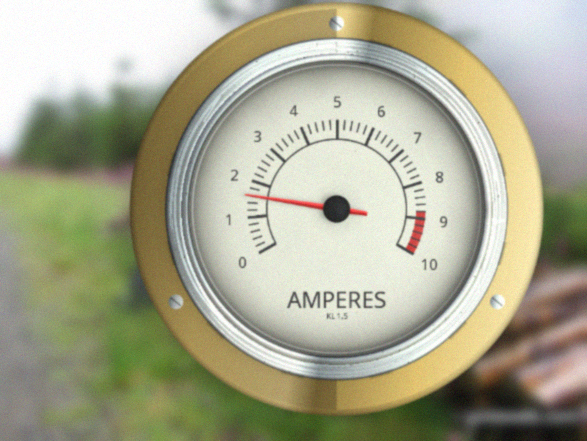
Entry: 1.6 A
